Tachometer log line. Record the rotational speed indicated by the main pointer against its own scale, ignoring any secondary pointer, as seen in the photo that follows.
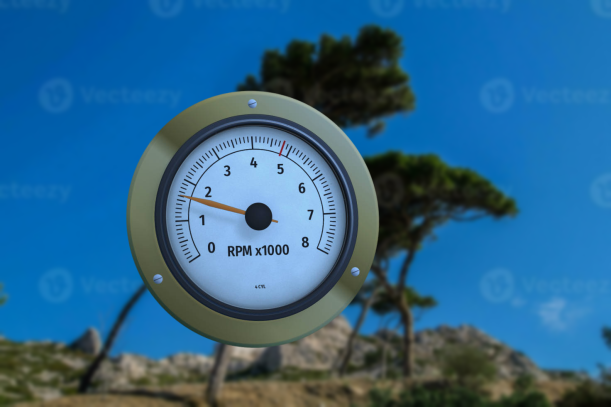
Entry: 1600 rpm
